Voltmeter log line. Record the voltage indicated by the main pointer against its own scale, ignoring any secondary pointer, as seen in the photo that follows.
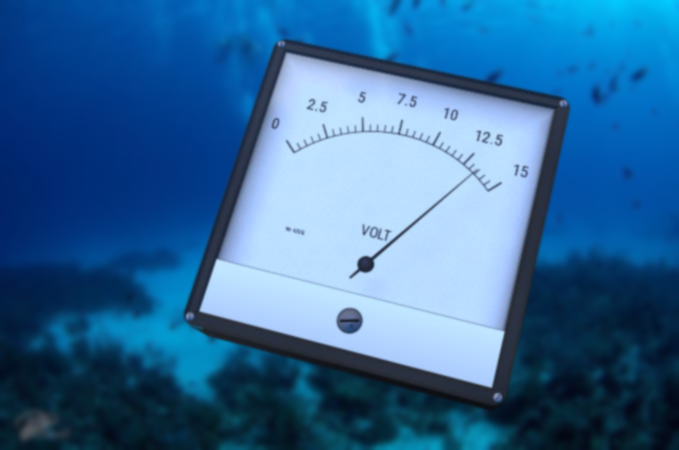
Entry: 13.5 V
